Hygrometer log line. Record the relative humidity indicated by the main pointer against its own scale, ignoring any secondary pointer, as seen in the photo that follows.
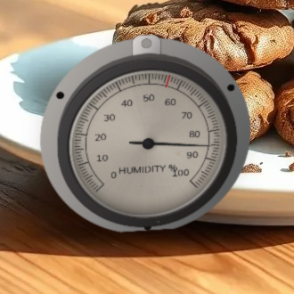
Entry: 85 %
